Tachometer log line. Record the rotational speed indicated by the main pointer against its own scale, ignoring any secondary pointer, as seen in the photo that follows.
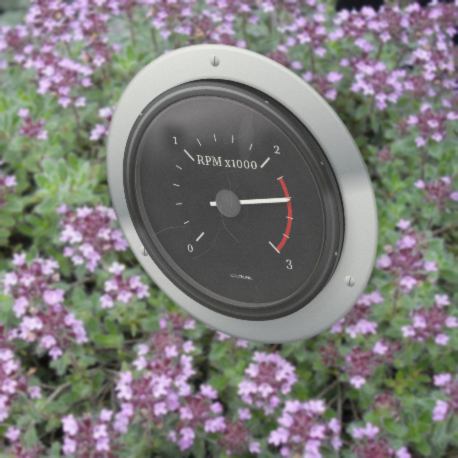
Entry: 2400 rpm
